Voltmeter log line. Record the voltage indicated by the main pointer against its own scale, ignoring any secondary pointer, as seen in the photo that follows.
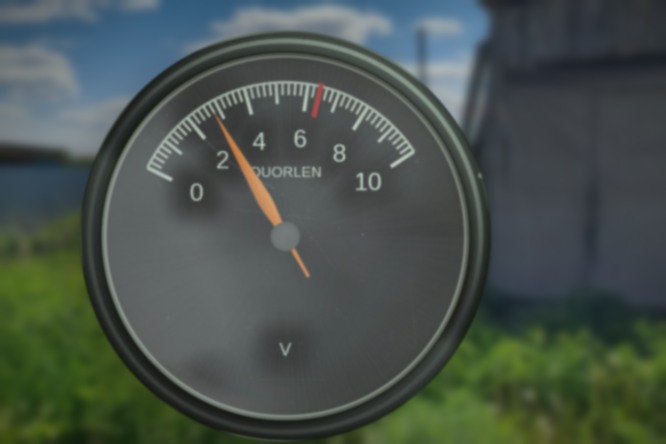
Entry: 2.8 V
